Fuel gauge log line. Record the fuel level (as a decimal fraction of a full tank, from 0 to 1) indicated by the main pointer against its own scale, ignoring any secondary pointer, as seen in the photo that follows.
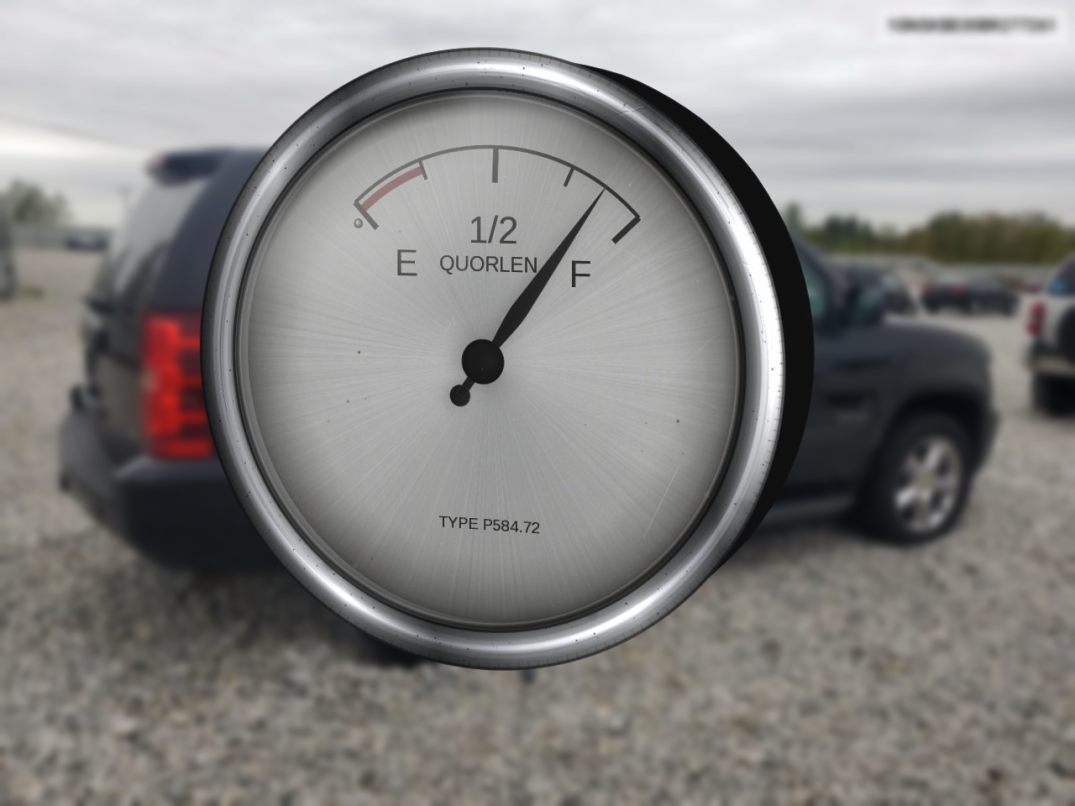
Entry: 0.875
